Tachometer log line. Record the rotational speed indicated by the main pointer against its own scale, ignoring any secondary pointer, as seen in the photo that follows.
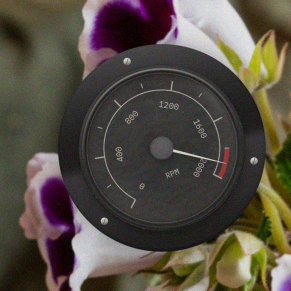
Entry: 1900 rpm
